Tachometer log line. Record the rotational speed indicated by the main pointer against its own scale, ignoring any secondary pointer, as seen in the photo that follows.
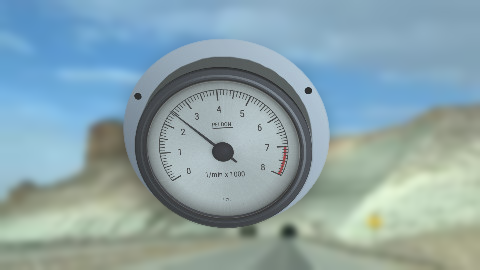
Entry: 2500 rpm
